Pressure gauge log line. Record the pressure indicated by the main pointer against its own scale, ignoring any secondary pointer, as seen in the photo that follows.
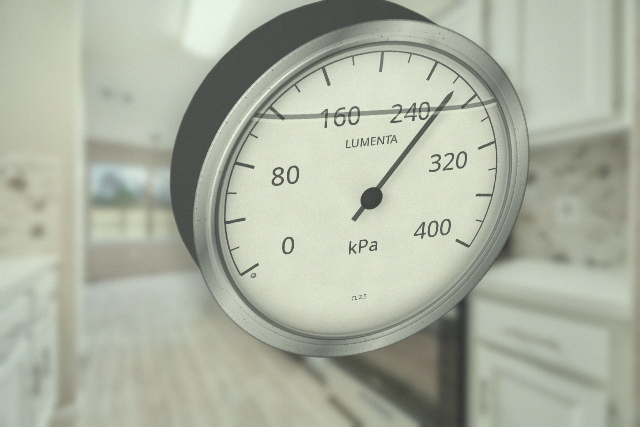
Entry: 260 kPa
